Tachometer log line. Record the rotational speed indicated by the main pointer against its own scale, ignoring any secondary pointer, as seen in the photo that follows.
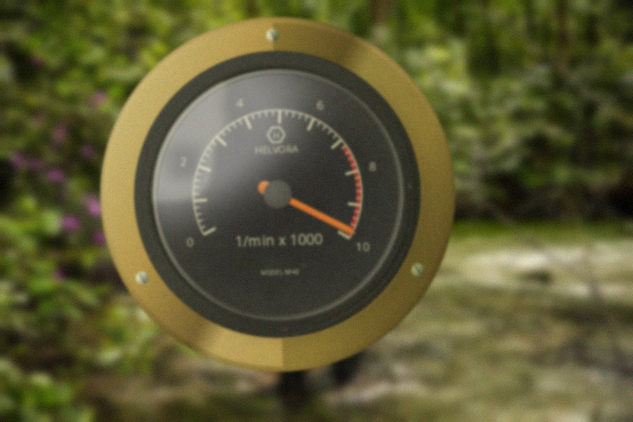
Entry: 9800 rpm
